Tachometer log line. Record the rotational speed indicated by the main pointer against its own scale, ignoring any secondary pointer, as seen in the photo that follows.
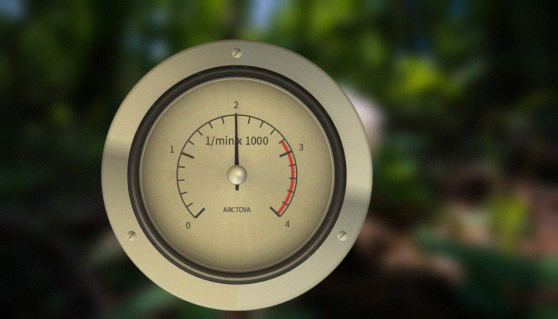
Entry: 2000 rpm
